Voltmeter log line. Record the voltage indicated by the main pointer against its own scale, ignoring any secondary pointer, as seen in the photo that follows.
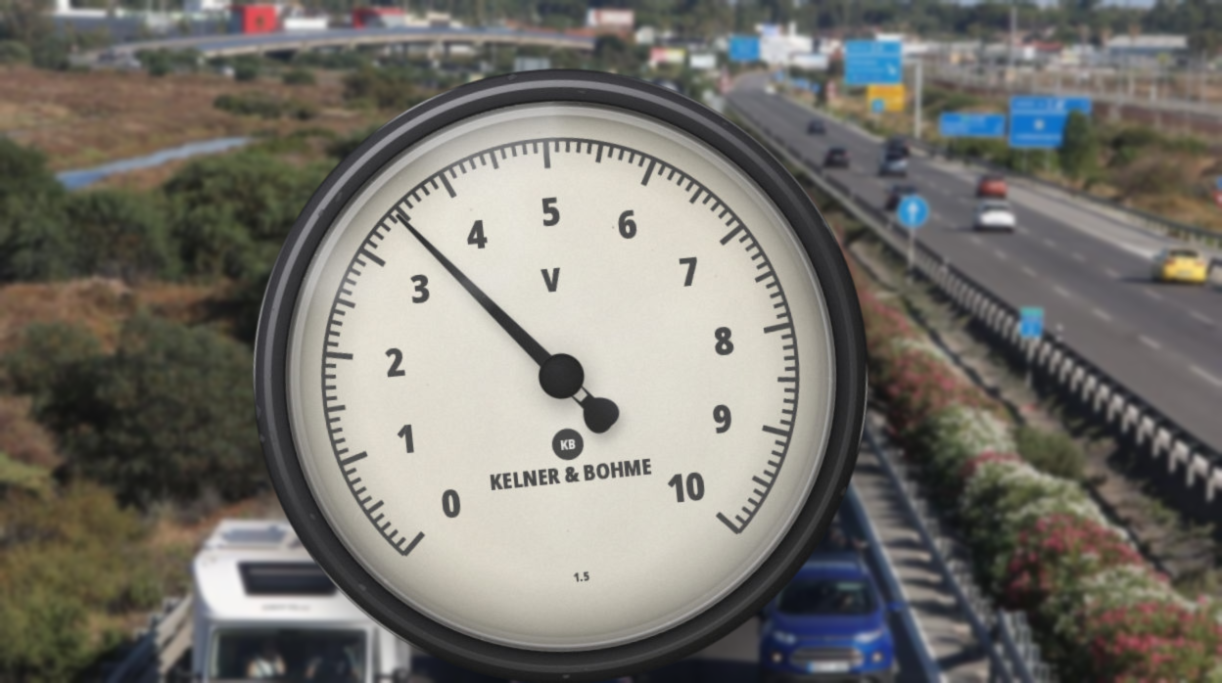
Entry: 3.45 V
